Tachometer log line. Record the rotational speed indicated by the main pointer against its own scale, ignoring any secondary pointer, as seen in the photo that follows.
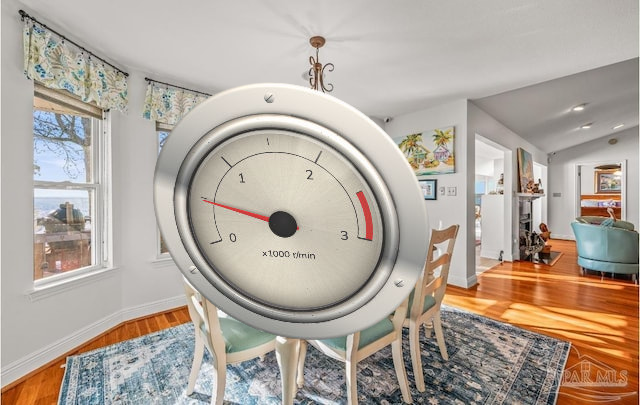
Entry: 500 rpm
